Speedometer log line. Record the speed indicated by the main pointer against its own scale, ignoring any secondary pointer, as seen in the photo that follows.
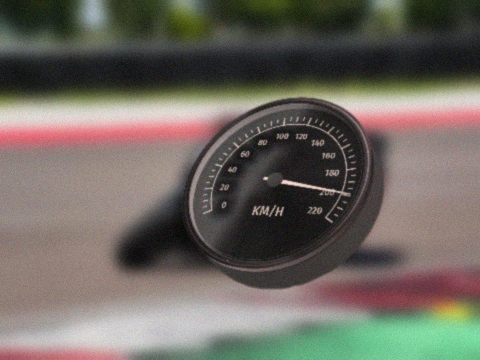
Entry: 200 km/h
